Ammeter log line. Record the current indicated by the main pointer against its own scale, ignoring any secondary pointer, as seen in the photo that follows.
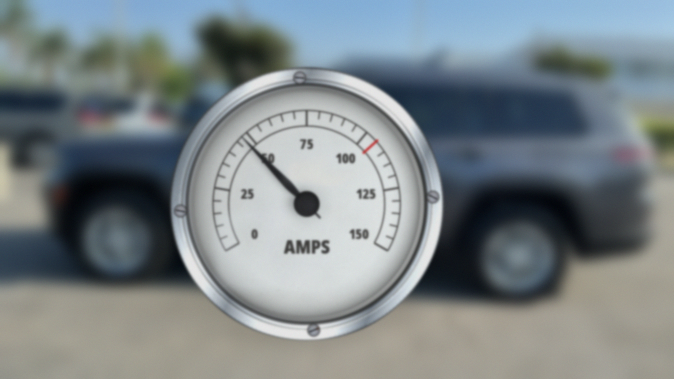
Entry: 47.5 A
